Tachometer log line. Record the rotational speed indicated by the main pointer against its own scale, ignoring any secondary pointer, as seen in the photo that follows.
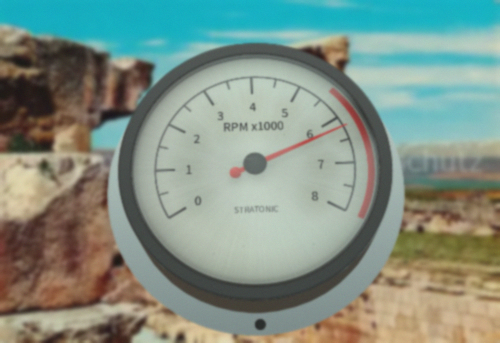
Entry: 6250 rpm
